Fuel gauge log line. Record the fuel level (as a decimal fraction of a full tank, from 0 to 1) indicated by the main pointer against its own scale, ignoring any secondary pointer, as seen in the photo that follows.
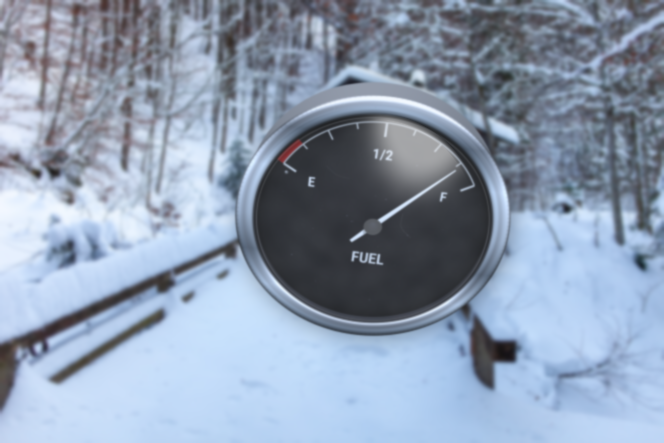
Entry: 0.875
